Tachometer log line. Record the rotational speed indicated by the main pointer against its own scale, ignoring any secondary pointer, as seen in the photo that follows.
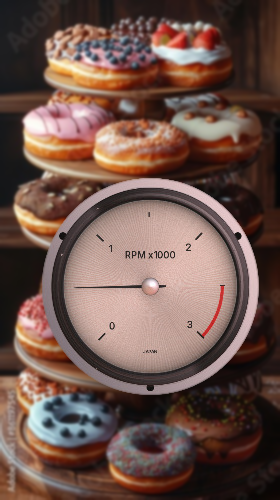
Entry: 500 rpm
